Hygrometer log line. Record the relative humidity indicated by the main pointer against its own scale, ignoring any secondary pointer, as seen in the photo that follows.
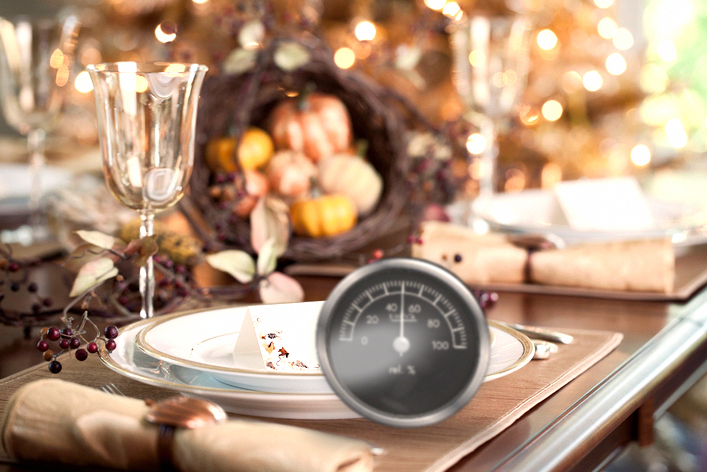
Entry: 50 %
